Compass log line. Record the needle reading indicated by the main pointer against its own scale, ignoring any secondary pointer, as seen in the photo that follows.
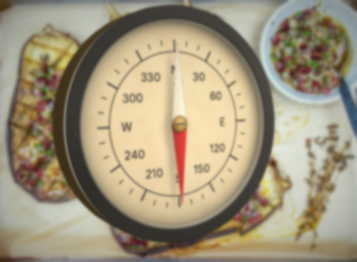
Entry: 180 °
